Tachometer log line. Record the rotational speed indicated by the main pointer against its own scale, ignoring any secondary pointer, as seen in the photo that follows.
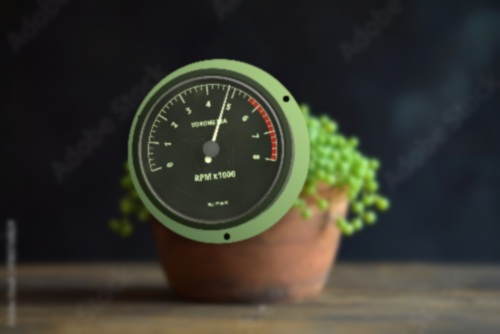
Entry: 4800 rpm
